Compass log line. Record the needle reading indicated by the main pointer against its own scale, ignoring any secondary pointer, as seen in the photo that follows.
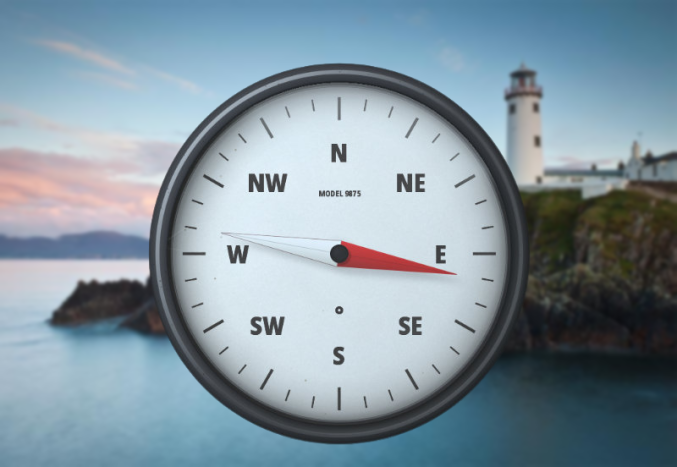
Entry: 100 °
